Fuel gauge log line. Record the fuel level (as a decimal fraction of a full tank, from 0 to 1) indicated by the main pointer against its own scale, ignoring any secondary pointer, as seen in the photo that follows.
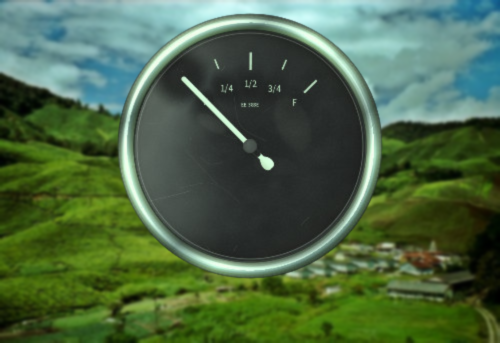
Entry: 0
